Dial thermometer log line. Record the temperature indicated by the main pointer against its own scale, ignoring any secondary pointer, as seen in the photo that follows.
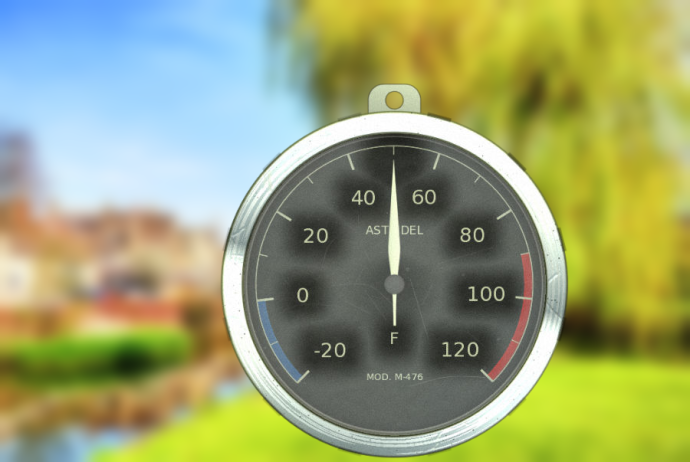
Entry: 50 °F
